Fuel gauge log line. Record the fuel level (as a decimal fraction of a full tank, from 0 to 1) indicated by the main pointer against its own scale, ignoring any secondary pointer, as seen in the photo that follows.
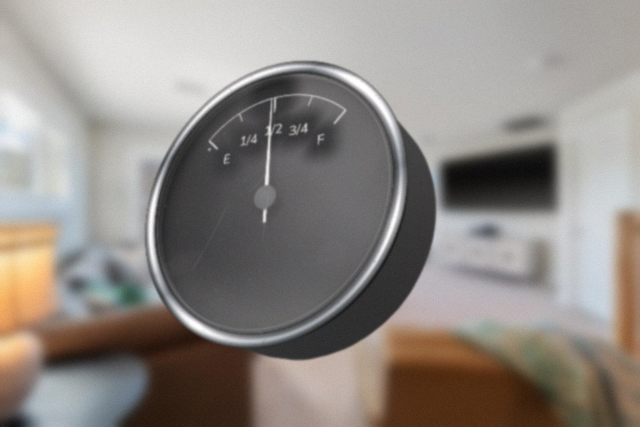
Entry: 0.5
